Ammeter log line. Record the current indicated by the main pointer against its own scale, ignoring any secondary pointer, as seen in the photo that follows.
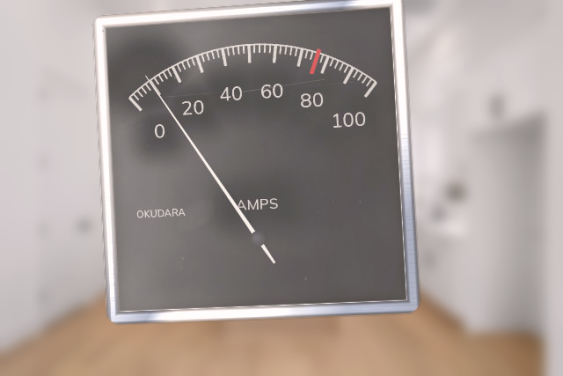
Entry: 10 A
